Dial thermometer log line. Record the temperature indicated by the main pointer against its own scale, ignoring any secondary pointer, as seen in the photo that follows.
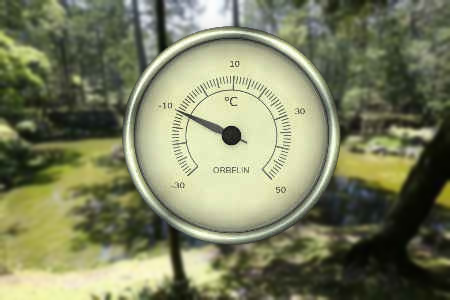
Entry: -10 °C
